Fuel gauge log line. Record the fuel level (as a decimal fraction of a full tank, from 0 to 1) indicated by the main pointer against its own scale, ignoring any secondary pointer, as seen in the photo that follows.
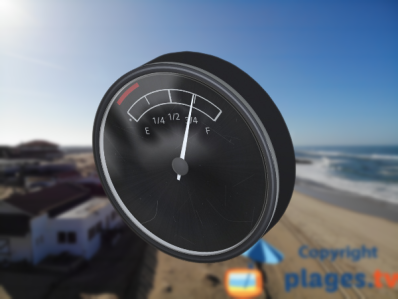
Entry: 0.75
